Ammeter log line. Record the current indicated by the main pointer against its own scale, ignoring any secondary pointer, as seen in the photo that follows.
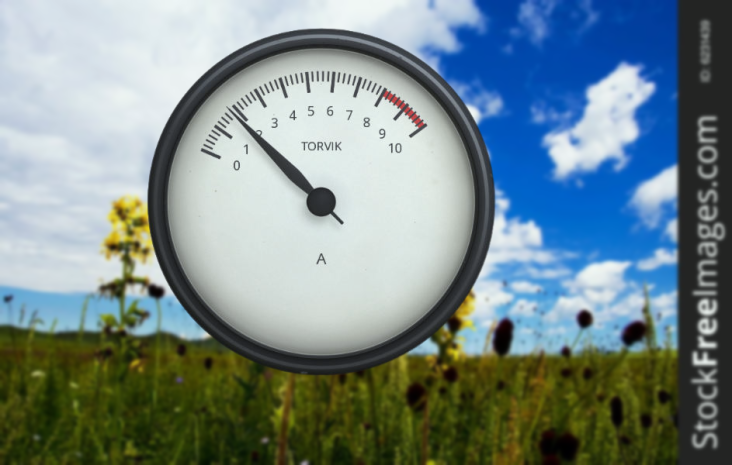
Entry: 1.8 A
